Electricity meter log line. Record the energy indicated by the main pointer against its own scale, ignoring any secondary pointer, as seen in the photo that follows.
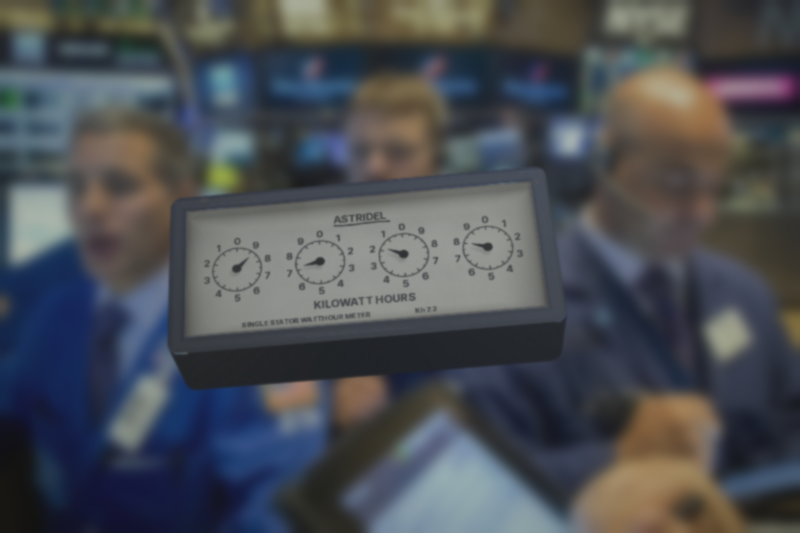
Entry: 8718 kWh
